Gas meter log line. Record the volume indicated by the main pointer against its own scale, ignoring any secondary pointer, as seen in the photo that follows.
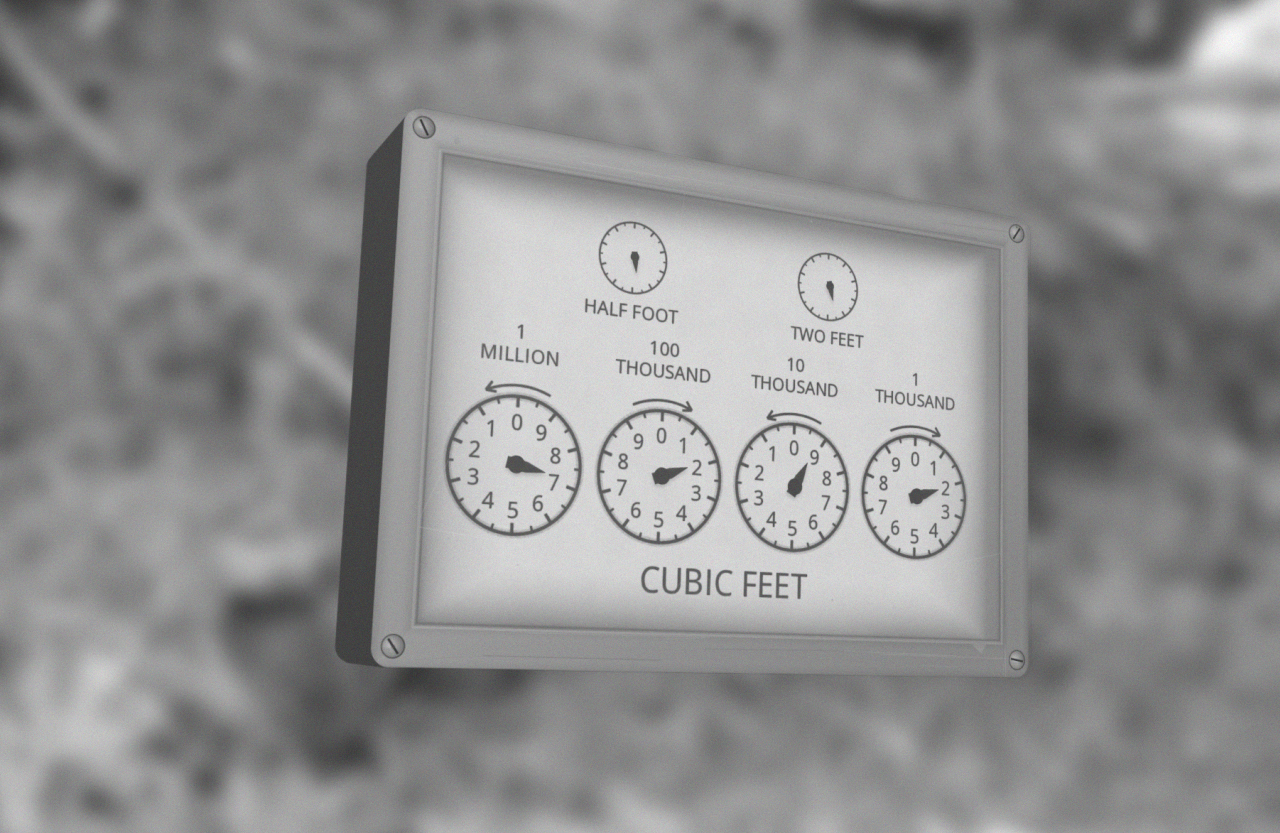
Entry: 719200 ft³
